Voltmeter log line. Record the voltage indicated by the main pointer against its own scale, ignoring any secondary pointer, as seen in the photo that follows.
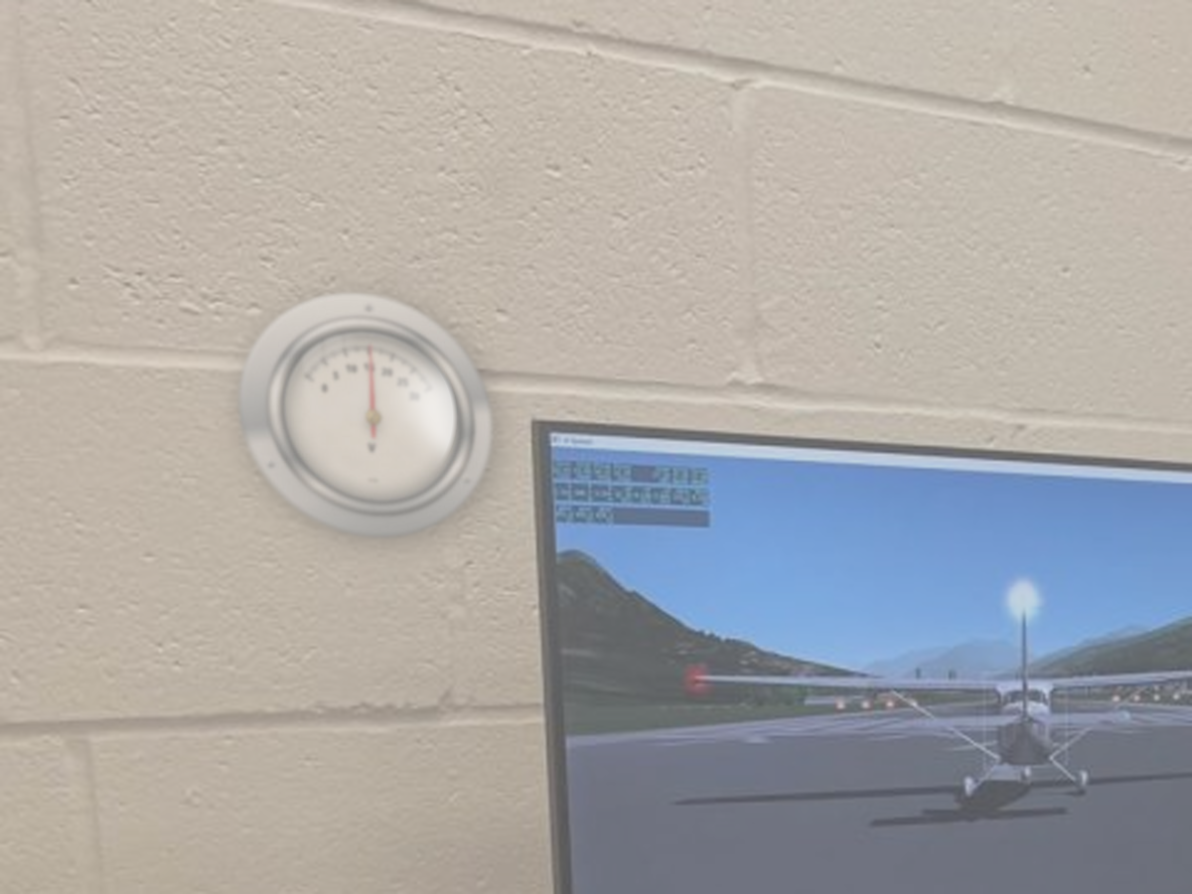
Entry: 15 V
